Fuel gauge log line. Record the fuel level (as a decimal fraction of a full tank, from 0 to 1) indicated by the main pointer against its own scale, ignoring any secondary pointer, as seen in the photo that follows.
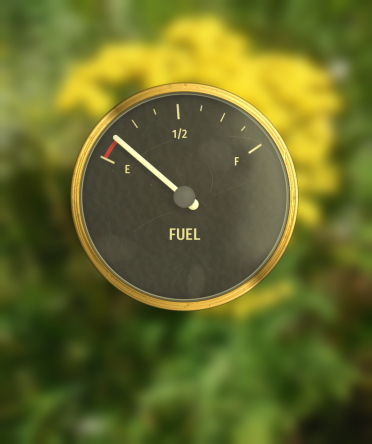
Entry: 0.125
